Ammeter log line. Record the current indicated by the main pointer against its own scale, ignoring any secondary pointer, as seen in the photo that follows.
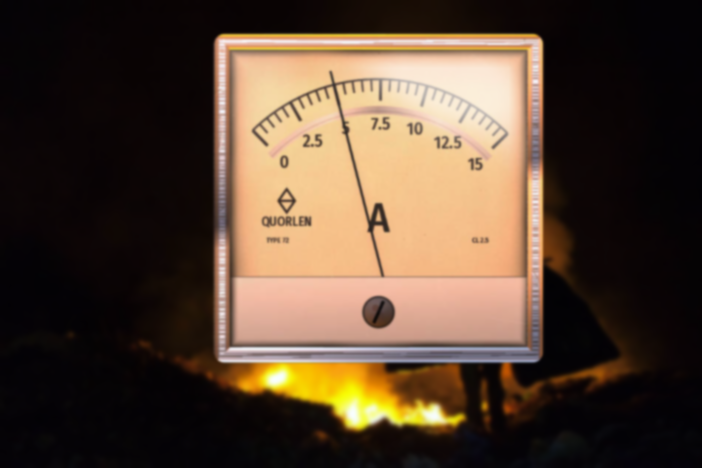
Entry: 5 A
